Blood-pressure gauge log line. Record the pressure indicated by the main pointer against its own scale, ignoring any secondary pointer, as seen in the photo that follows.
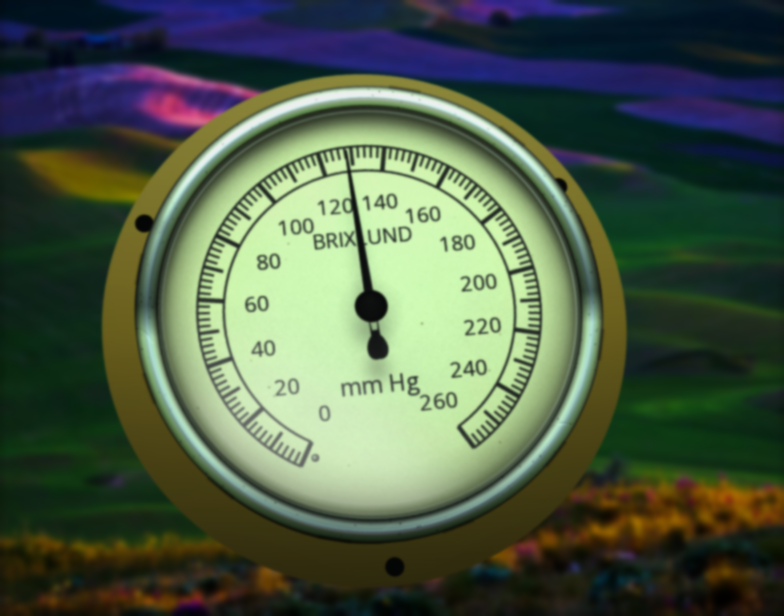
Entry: 128 mmHg
